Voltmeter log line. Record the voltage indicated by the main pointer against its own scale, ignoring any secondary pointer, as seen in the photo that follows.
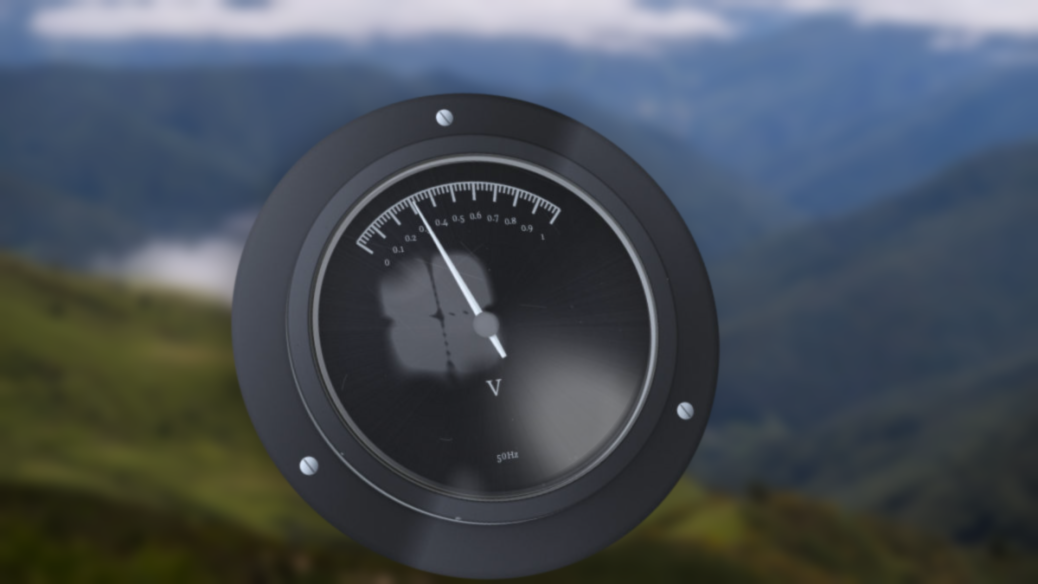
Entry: 0.3 V
